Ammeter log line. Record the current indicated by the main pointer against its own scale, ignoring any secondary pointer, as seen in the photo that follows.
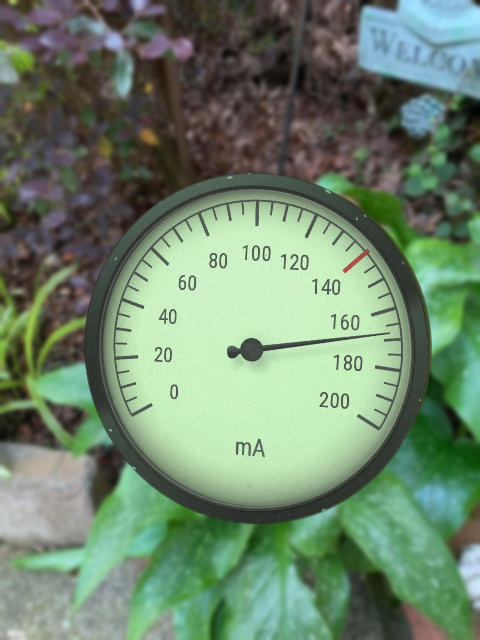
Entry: 167.5 mA
